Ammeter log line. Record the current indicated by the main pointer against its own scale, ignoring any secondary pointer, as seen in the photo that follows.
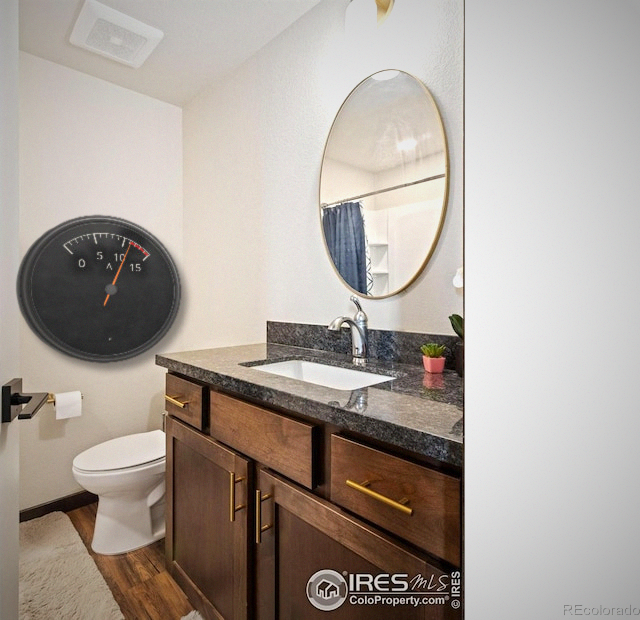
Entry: 11 A
